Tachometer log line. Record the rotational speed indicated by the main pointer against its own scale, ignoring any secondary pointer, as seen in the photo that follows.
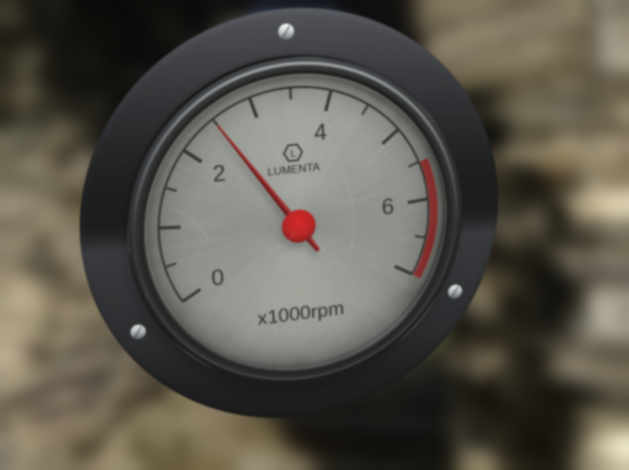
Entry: 2500 rpm
